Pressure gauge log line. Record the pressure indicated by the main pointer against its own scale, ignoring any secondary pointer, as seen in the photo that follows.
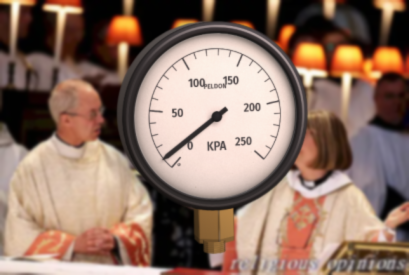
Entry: 10 kPa
